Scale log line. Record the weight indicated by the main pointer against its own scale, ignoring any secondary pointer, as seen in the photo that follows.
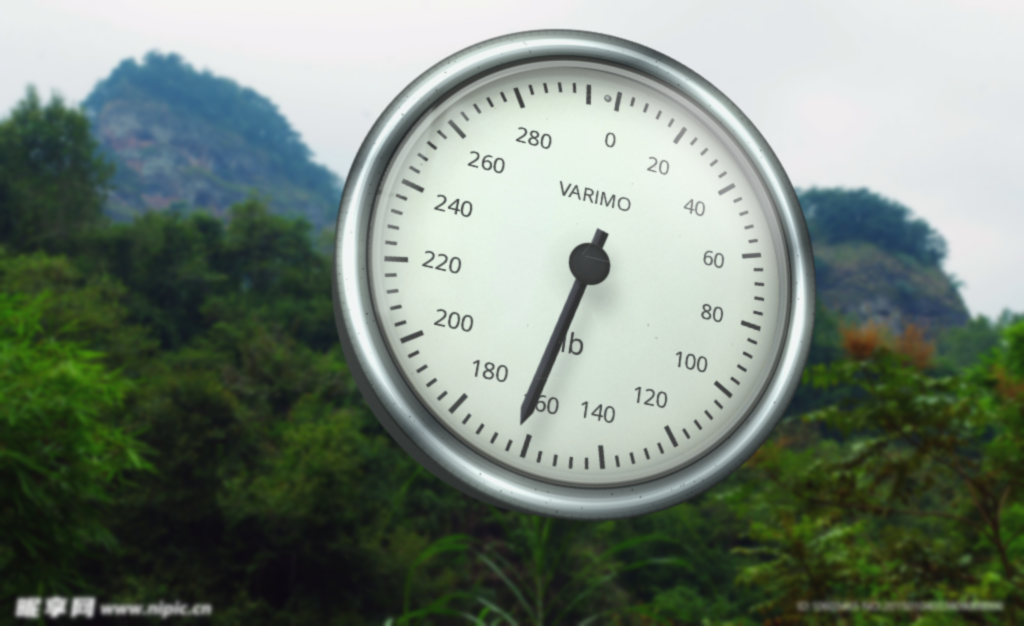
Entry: 164 lb
